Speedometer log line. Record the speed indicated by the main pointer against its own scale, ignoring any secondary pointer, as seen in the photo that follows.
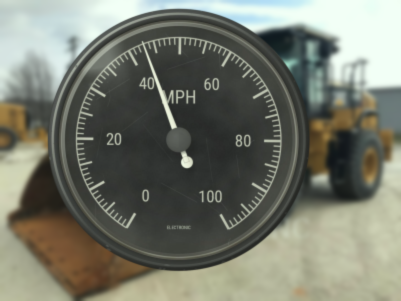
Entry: 43 mph
